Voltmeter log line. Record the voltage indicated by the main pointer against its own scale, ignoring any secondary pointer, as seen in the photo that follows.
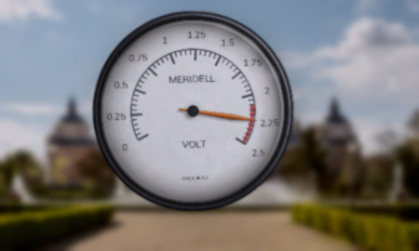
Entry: 2.25 V
